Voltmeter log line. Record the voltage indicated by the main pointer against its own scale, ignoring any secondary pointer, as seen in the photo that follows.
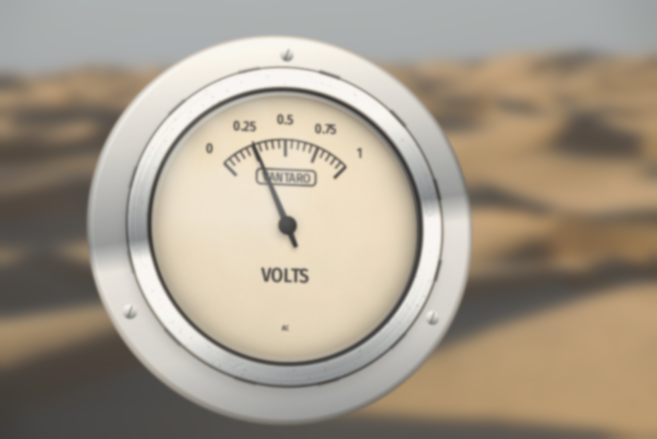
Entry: 0.25 V
